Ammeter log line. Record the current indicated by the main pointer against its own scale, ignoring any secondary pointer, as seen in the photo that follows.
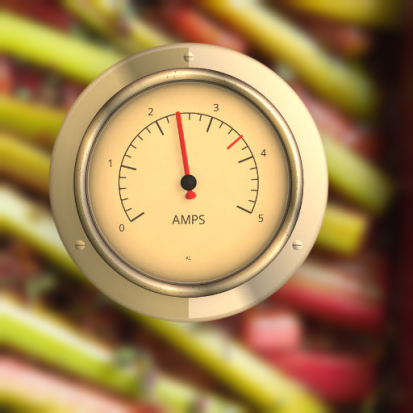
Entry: 2.4 A
